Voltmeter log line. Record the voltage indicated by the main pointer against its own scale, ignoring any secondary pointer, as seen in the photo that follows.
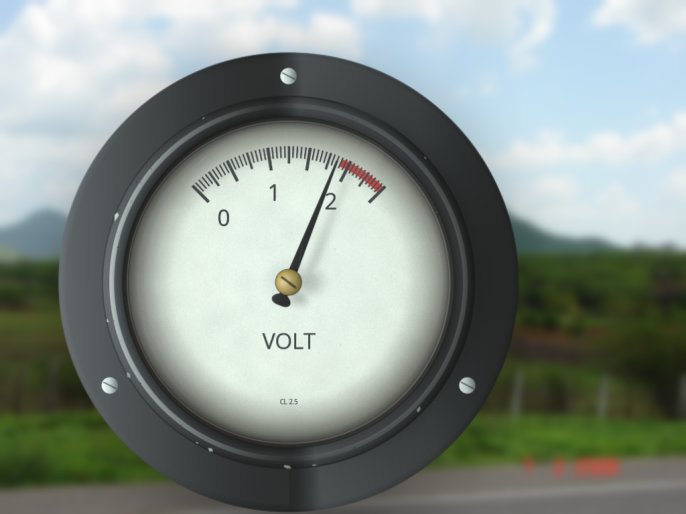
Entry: 1.85 V
